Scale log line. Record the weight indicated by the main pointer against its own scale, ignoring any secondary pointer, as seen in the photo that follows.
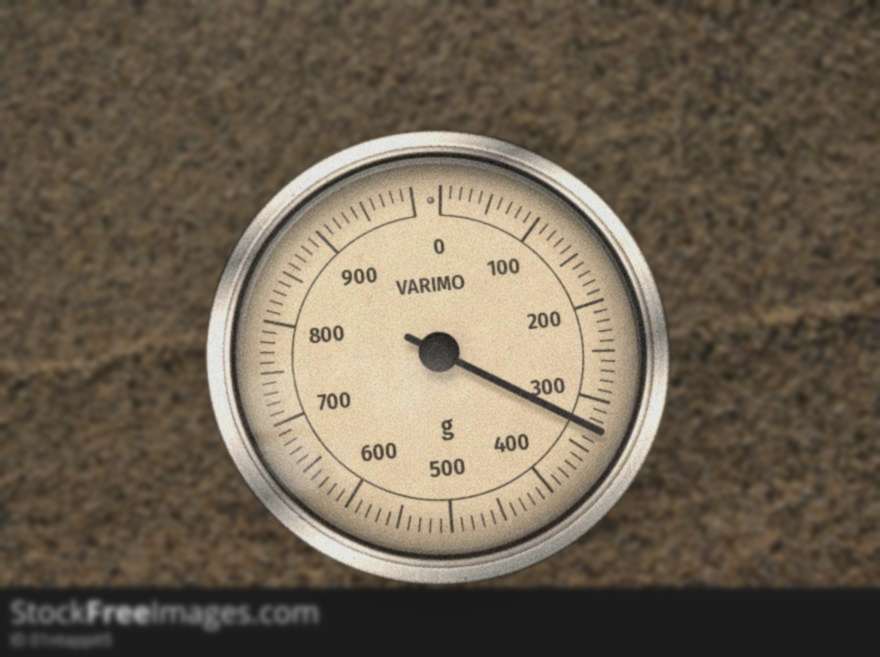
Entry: 330 g
